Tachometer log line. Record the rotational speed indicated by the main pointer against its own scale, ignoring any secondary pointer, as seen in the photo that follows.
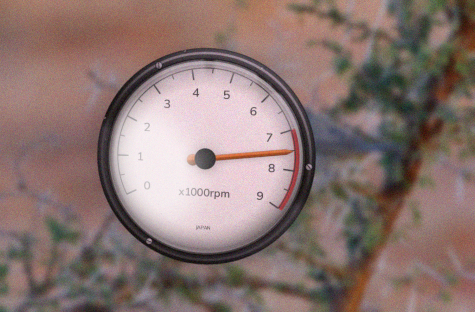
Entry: 7500 rpm
